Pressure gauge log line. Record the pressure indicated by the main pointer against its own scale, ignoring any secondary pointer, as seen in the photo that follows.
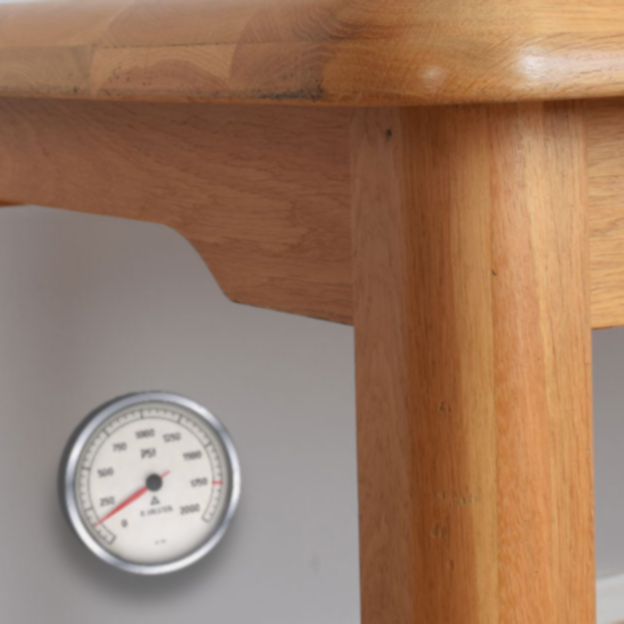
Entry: 150 psi
